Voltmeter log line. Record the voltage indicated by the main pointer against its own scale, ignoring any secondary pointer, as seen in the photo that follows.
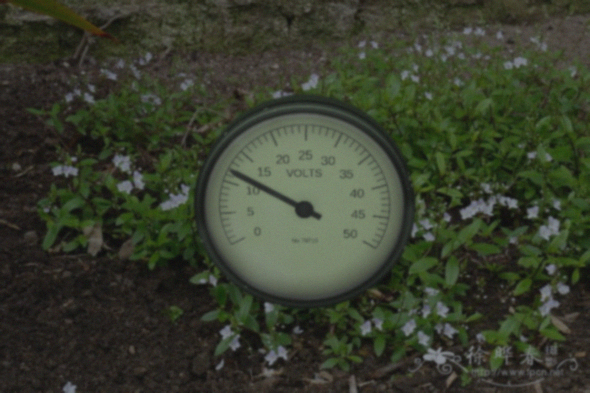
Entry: 12 V
